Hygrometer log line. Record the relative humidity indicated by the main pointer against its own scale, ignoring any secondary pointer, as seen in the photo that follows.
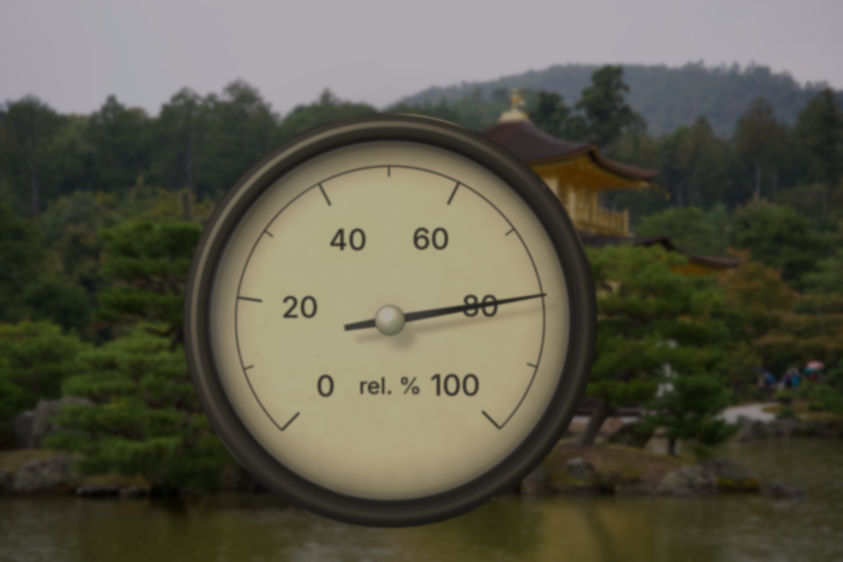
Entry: 80 %
